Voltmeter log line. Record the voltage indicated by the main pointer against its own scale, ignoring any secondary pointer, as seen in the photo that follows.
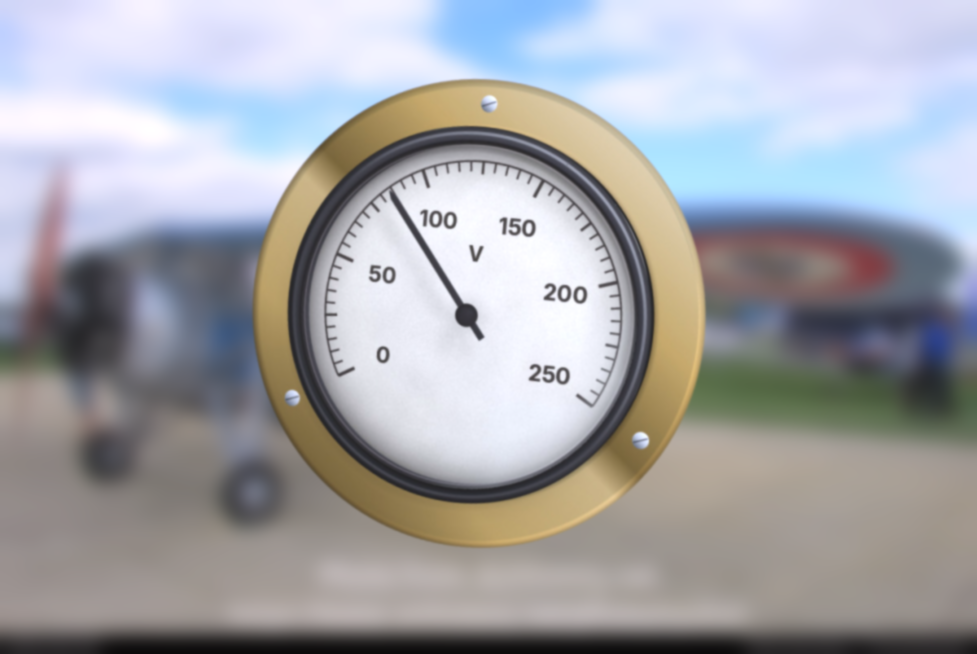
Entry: 85 V
